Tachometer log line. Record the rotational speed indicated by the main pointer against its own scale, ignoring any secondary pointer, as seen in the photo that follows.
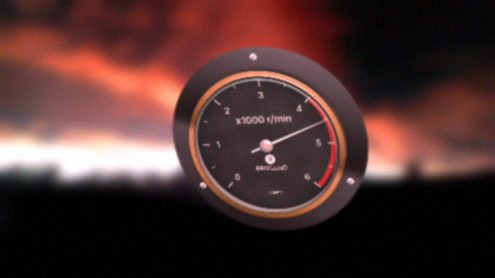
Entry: 4500 rpm
